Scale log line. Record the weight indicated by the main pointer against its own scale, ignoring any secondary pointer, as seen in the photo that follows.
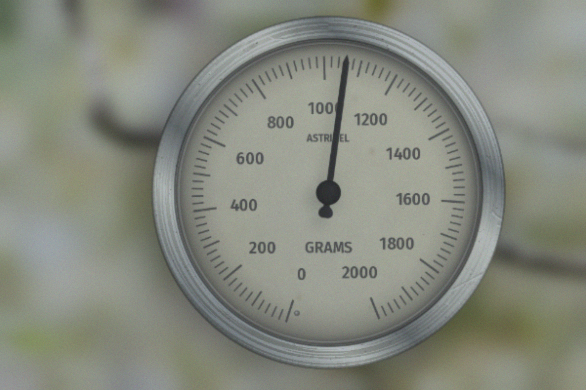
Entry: 1060 g
